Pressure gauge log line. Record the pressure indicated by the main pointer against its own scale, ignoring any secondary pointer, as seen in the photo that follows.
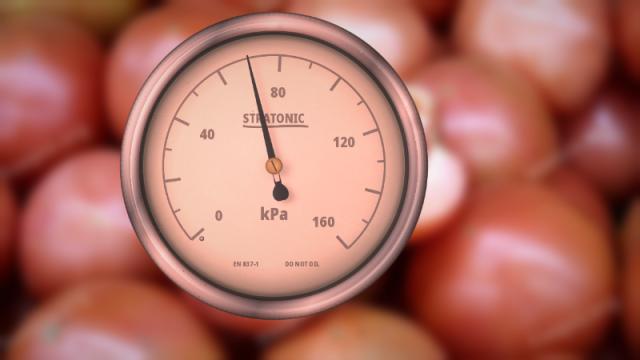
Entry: 70 kPa
